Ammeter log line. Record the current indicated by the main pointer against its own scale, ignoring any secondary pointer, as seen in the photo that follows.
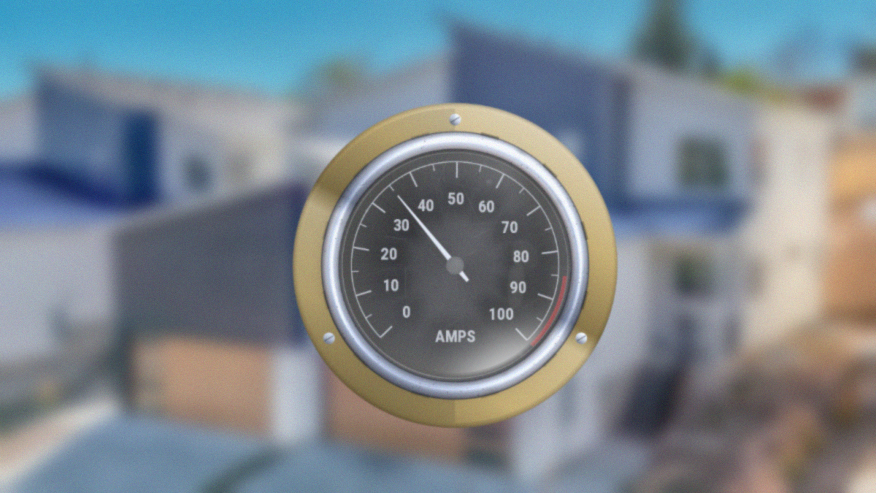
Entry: 35 A
